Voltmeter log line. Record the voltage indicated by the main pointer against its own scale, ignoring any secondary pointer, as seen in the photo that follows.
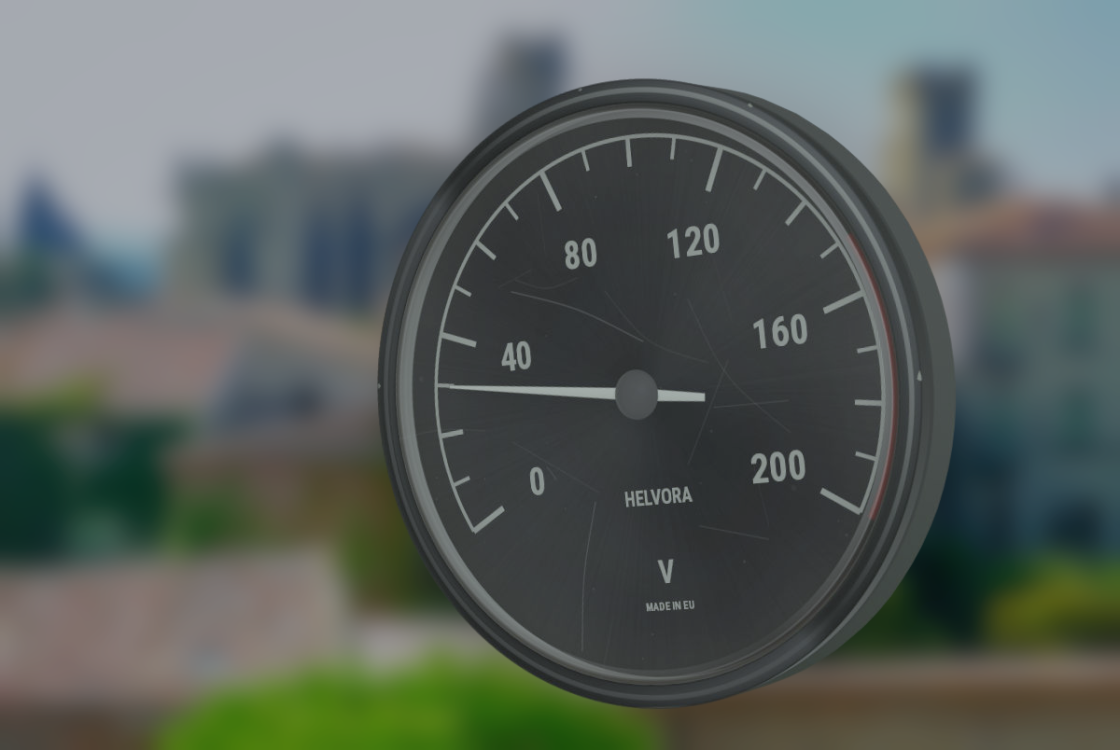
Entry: 30 V
